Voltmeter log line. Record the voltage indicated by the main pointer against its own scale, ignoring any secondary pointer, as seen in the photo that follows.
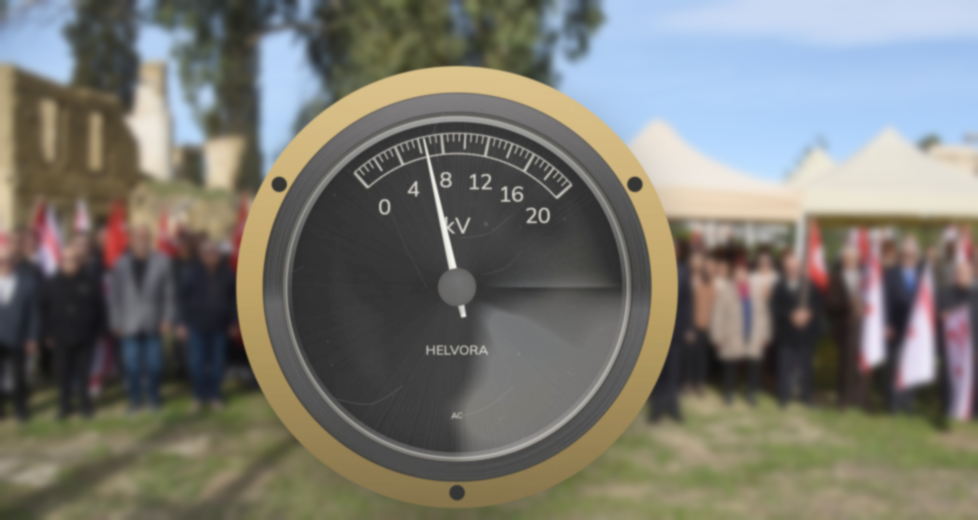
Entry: 6.5 kV
